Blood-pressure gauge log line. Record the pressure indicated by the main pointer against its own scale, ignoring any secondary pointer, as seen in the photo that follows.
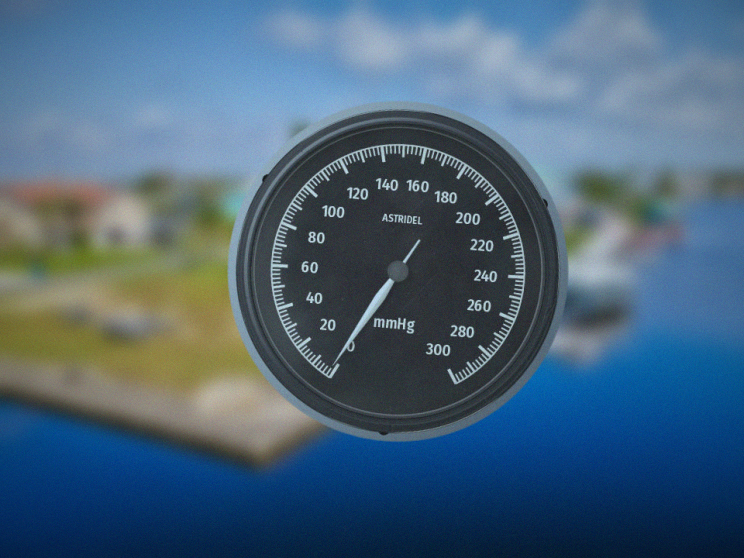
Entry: 2 mmHg
